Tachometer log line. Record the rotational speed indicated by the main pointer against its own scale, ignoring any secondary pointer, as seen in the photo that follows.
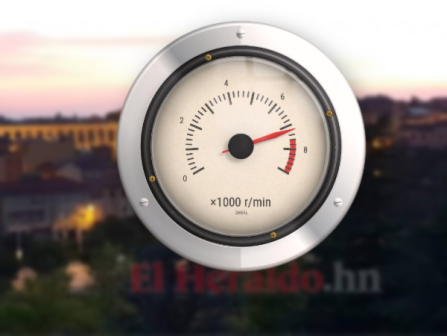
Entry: 7200 rpm
